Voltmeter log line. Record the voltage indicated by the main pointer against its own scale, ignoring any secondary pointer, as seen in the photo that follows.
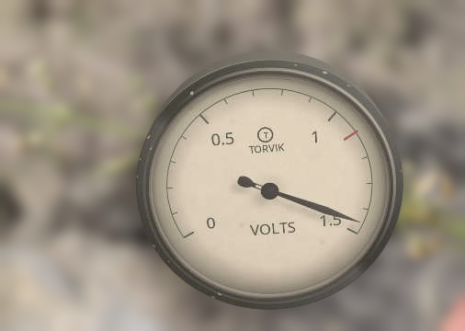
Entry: 1.45 V
